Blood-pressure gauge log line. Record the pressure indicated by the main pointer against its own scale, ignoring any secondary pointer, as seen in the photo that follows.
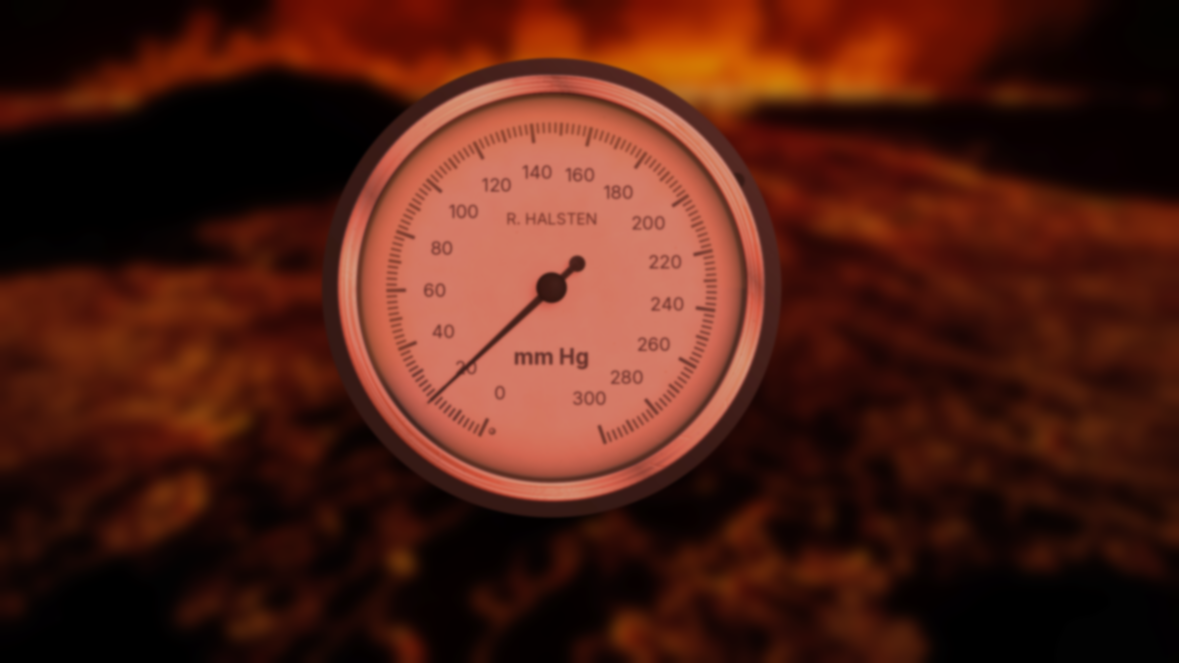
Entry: 20 mmHg
